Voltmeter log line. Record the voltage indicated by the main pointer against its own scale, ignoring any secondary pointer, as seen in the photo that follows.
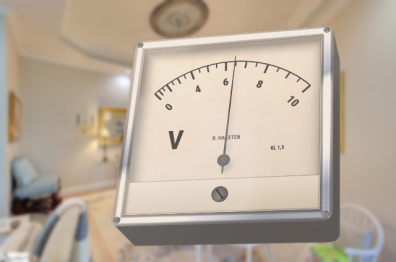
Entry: 6.5 V
